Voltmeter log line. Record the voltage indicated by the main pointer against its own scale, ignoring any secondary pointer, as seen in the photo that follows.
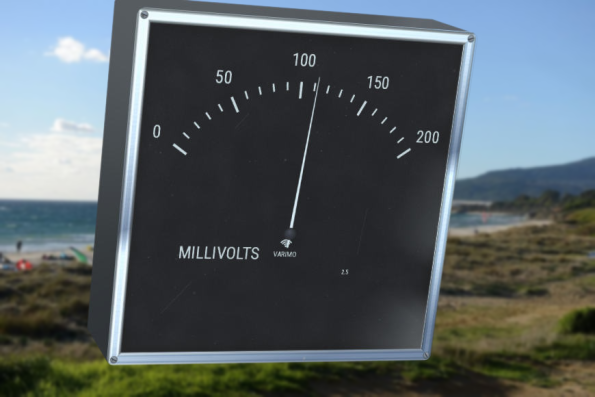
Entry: 110 mV
